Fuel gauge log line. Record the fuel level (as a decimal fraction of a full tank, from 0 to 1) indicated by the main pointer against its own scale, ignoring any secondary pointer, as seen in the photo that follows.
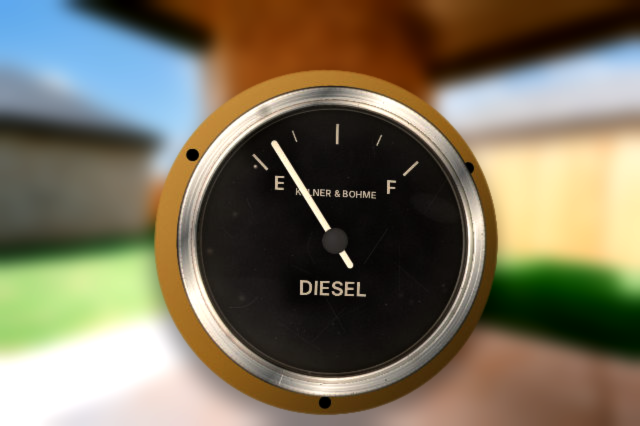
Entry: 0.125
